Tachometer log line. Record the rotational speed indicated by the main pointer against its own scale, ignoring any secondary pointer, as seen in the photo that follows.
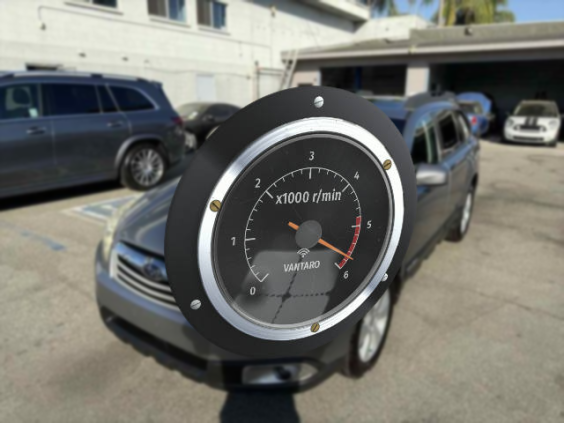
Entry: 5700 rpm
